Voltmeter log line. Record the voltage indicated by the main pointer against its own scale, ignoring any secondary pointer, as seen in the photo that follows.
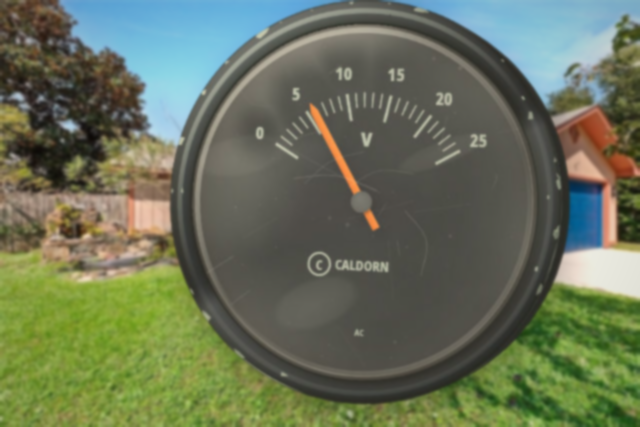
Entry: 6 V
